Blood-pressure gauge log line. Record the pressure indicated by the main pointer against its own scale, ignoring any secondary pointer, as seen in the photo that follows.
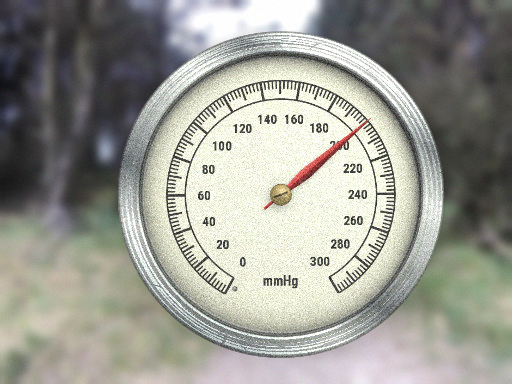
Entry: 200 mmHg
